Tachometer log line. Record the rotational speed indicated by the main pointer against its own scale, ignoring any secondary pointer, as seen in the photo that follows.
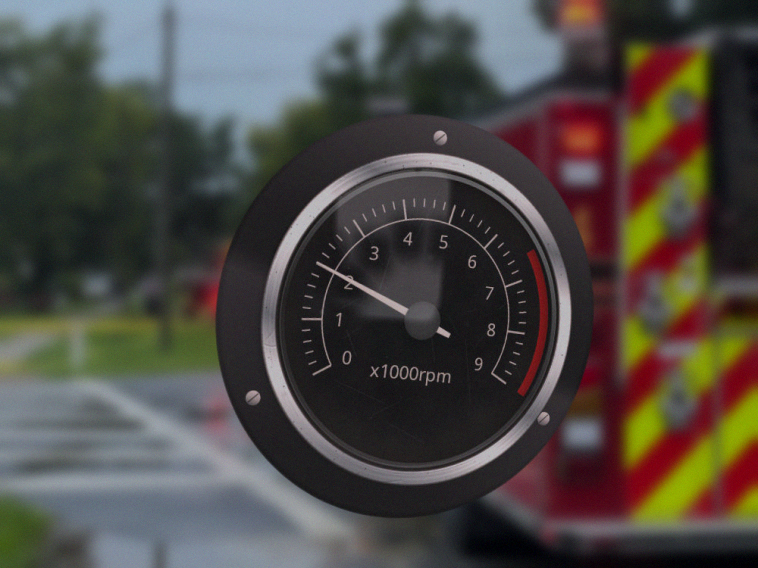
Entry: 2000 rpm
